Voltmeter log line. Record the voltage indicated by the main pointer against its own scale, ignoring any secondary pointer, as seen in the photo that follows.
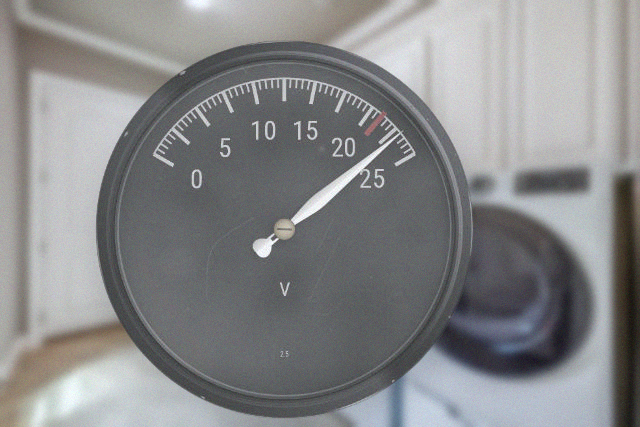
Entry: 23 V
